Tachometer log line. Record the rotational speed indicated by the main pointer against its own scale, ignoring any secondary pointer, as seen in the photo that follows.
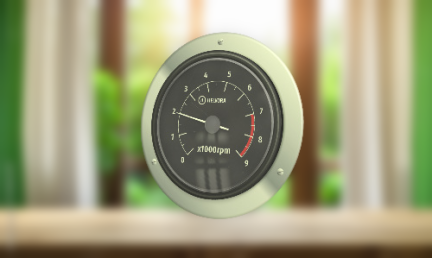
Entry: 2000 rpm
